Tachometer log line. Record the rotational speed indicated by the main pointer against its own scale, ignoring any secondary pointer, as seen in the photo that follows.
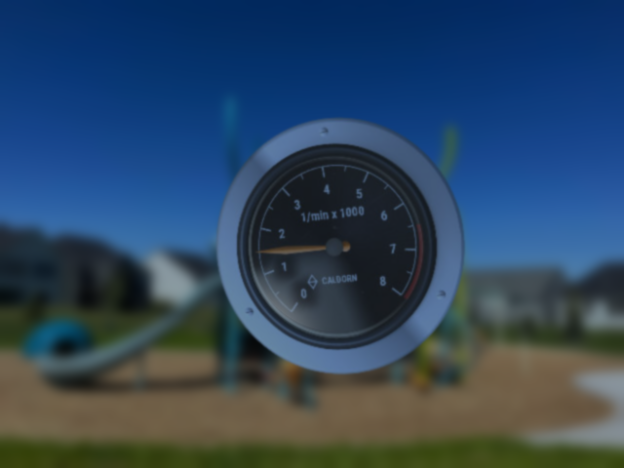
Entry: 1500 rpm
